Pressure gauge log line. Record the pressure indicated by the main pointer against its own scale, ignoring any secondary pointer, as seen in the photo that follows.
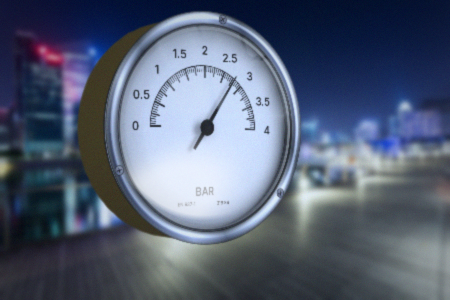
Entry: 2.75 bar
